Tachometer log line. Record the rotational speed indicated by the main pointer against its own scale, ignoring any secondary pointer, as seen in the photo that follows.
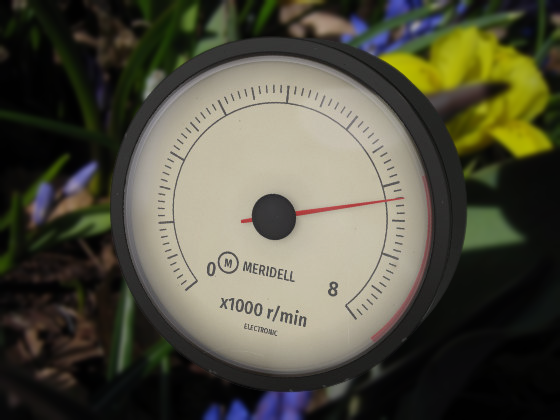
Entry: 6200 rpm
